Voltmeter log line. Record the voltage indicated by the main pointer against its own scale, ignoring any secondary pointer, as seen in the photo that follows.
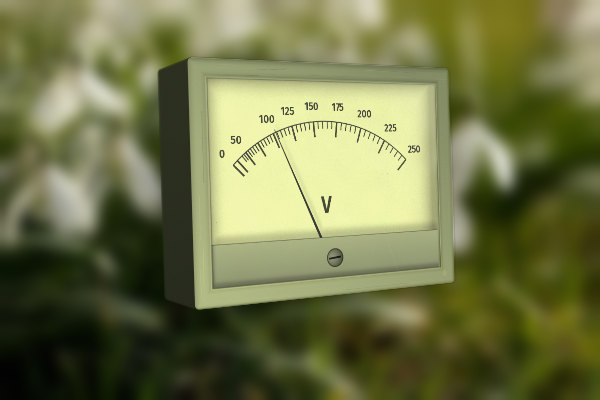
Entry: 100 V
